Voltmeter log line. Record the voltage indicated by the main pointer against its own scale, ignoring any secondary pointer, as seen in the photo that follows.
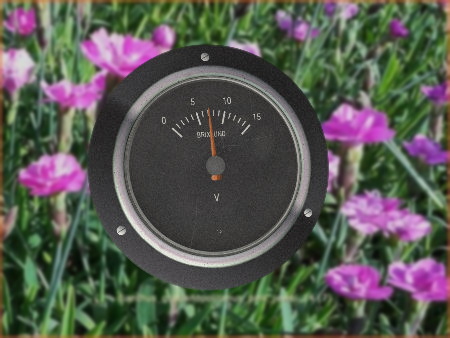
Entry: 7 V
